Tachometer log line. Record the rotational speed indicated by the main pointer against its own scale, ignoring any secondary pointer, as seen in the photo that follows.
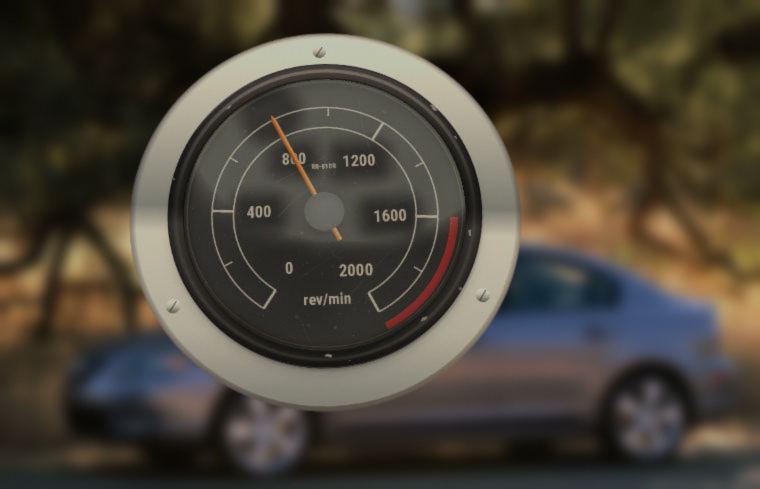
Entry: 800 rpm
